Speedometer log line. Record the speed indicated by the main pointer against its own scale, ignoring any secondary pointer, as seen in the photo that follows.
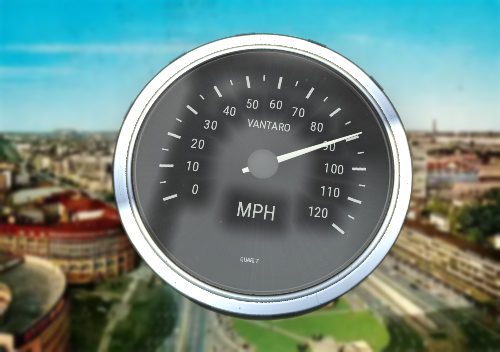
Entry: 90 mph
